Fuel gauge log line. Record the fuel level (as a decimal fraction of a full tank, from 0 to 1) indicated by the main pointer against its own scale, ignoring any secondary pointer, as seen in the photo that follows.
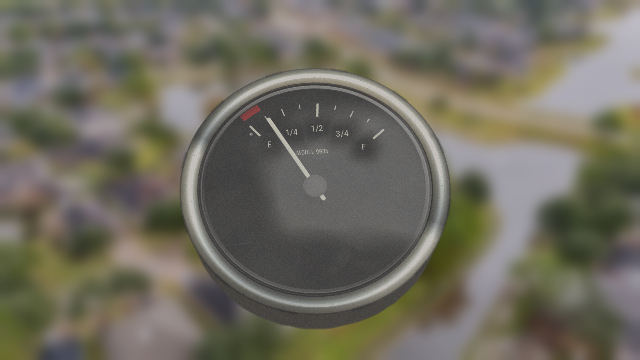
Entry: 0.125
